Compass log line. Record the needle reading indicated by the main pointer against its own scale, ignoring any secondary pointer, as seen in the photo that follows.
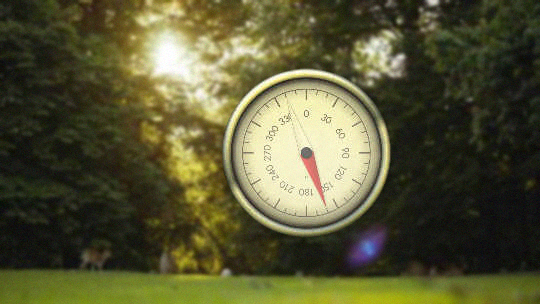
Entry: 160 °
